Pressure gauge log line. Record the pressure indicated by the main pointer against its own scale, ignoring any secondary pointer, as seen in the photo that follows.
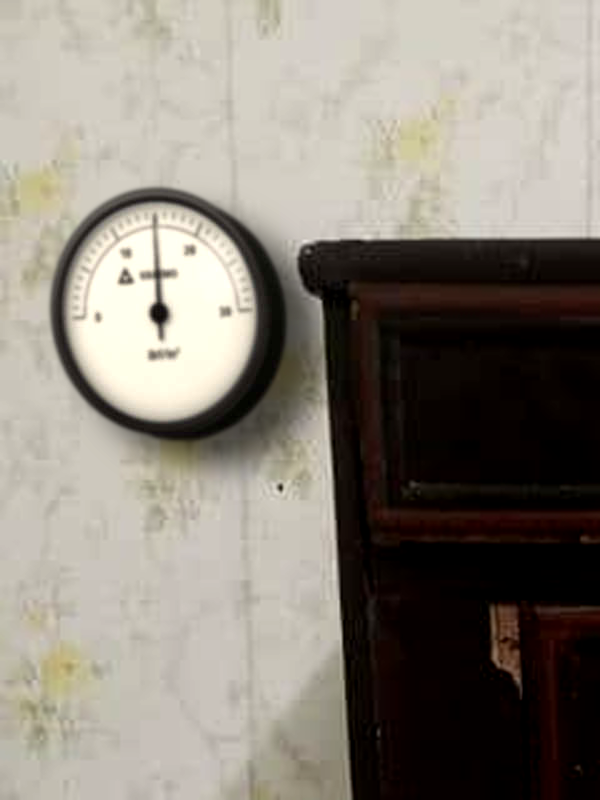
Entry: 15 psi
